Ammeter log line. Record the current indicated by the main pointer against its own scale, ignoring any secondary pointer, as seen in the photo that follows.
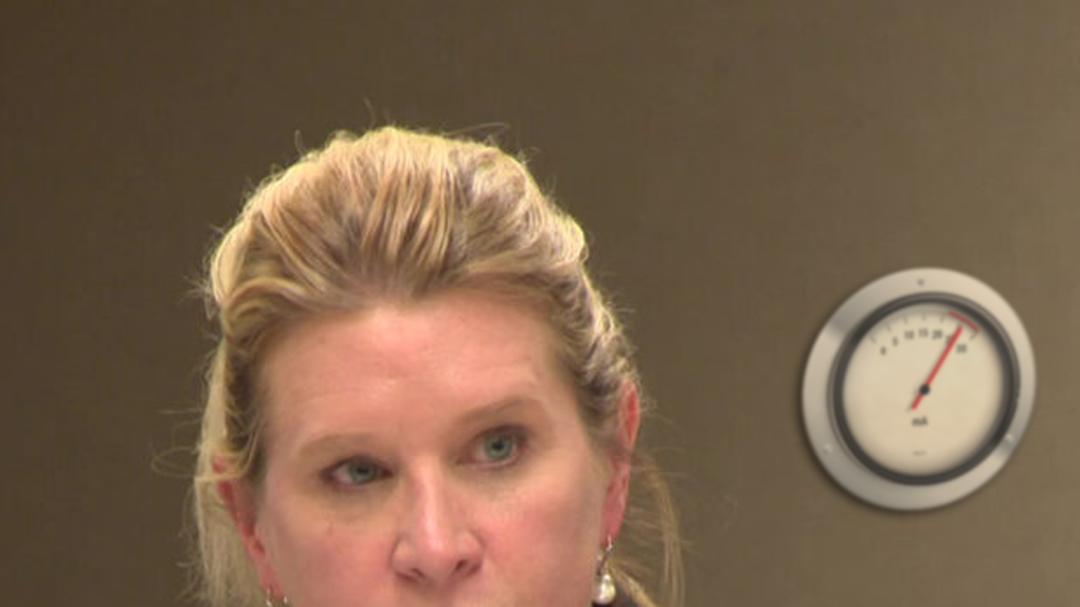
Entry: 25 mA
